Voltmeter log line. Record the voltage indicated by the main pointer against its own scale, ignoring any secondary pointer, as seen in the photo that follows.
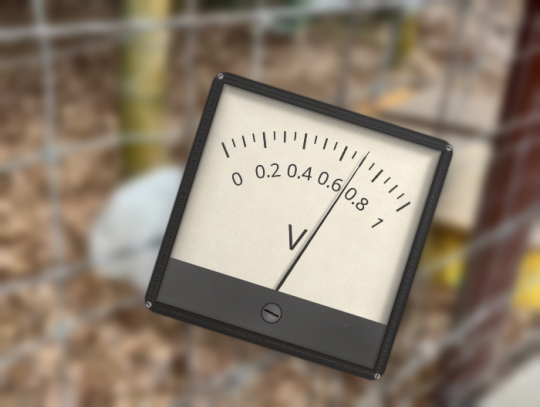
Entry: 0.7 V
